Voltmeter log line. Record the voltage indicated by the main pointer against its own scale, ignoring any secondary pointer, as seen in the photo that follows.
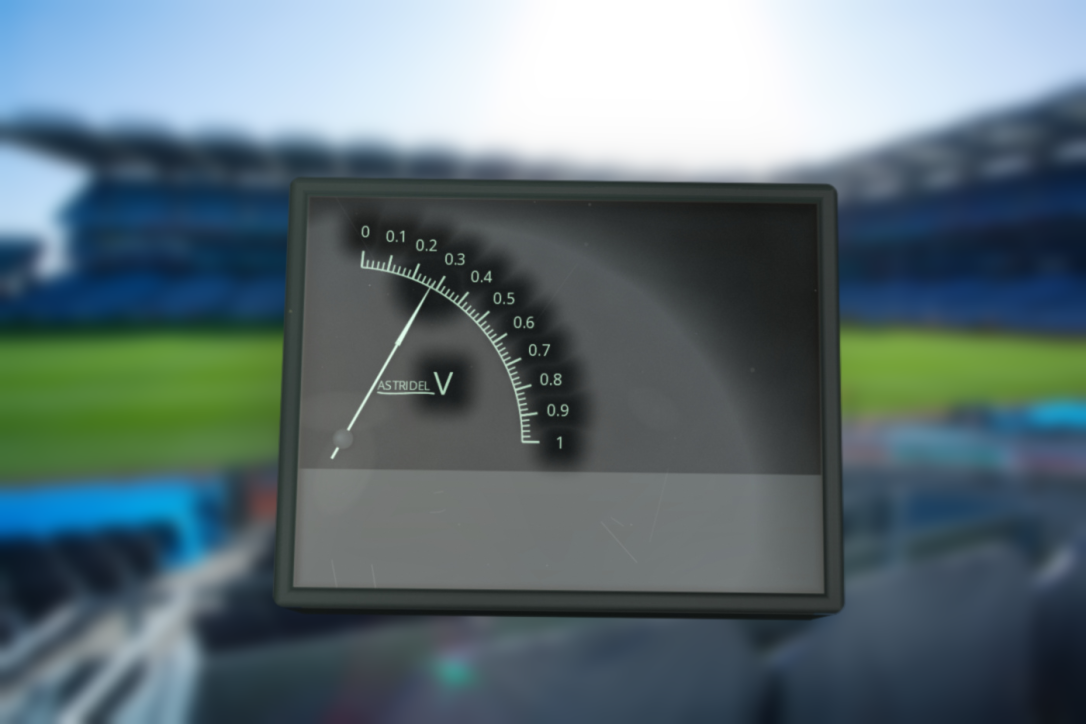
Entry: 0.28 V
